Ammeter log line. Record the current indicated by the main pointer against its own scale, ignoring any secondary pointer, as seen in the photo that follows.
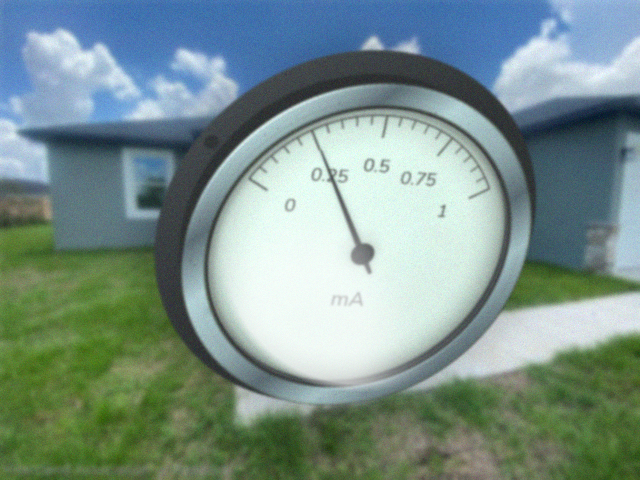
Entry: 0.25 mA
